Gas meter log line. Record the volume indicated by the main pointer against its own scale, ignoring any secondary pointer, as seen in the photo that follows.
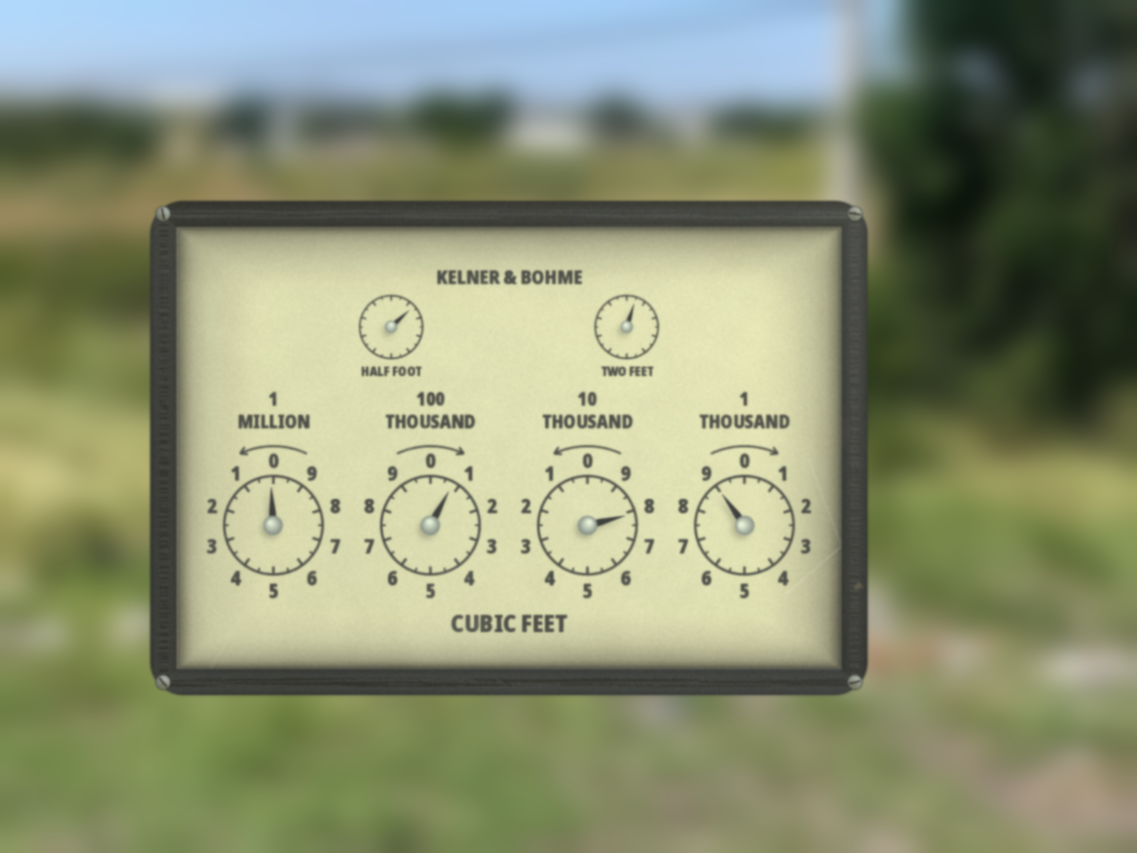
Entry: 7900 ft³
